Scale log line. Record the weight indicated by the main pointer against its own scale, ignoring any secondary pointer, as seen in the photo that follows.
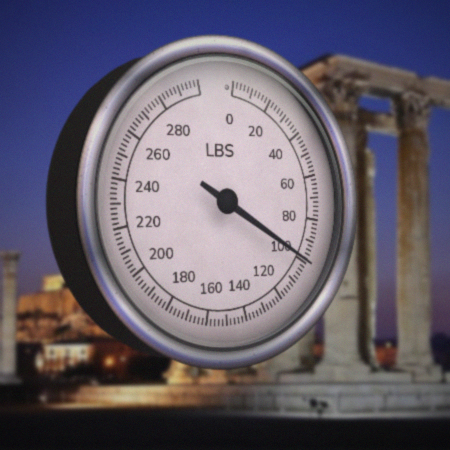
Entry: 100 lb
